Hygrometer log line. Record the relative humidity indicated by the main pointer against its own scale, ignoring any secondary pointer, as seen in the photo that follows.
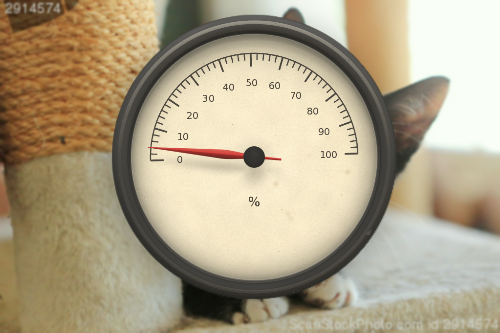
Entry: 4 %
